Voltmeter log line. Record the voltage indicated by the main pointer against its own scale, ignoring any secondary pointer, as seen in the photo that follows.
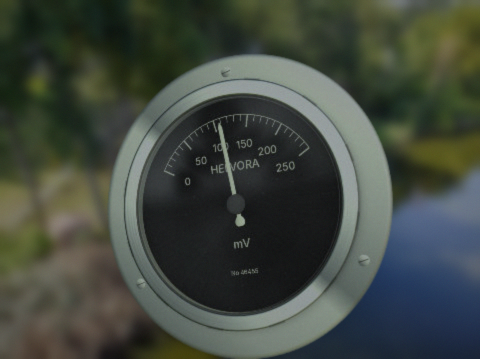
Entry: 110 mV
